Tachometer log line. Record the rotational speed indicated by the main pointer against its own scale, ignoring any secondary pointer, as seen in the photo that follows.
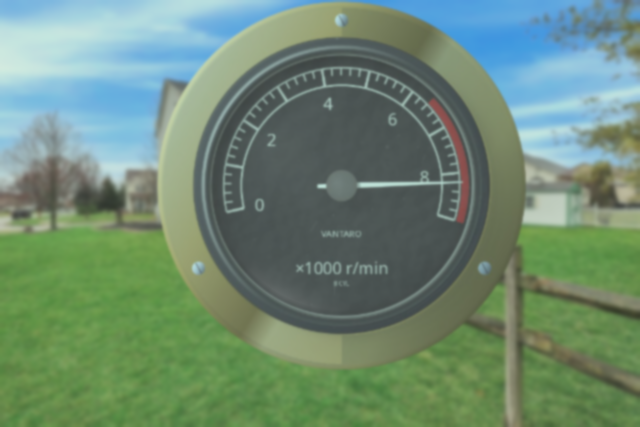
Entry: 8200 rpm
